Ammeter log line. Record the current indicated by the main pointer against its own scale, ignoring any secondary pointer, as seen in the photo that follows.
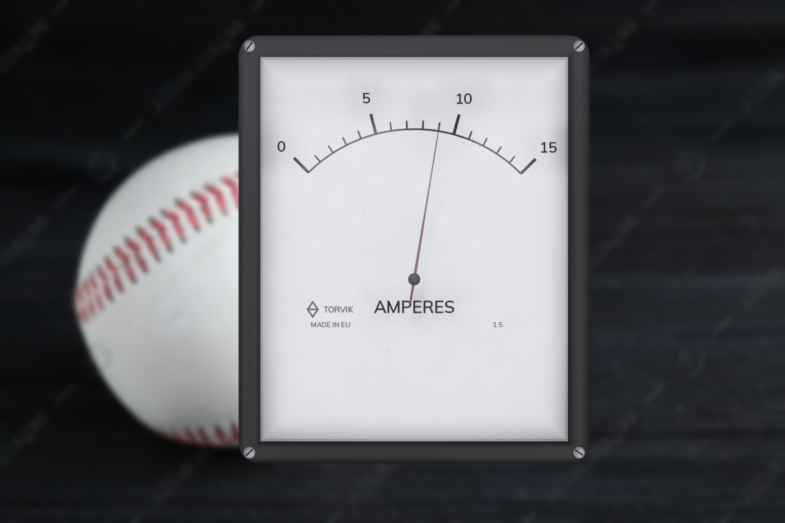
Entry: 9 A
